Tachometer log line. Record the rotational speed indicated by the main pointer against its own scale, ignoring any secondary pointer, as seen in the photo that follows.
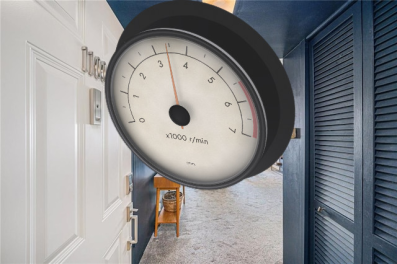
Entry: 3500 rpm
